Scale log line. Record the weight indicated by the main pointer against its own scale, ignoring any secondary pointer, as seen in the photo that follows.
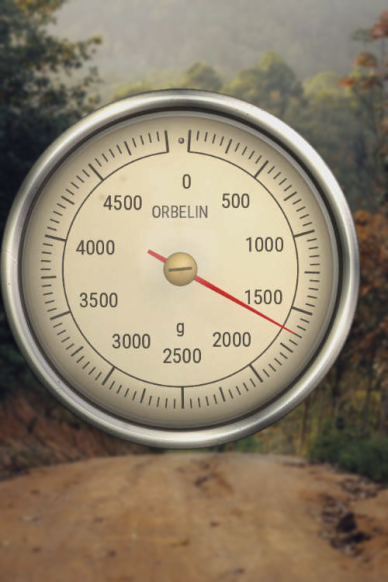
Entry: 1650 g
